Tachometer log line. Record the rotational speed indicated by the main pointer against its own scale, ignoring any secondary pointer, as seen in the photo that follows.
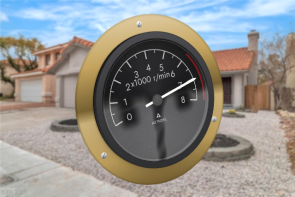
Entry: 7000 rpm
